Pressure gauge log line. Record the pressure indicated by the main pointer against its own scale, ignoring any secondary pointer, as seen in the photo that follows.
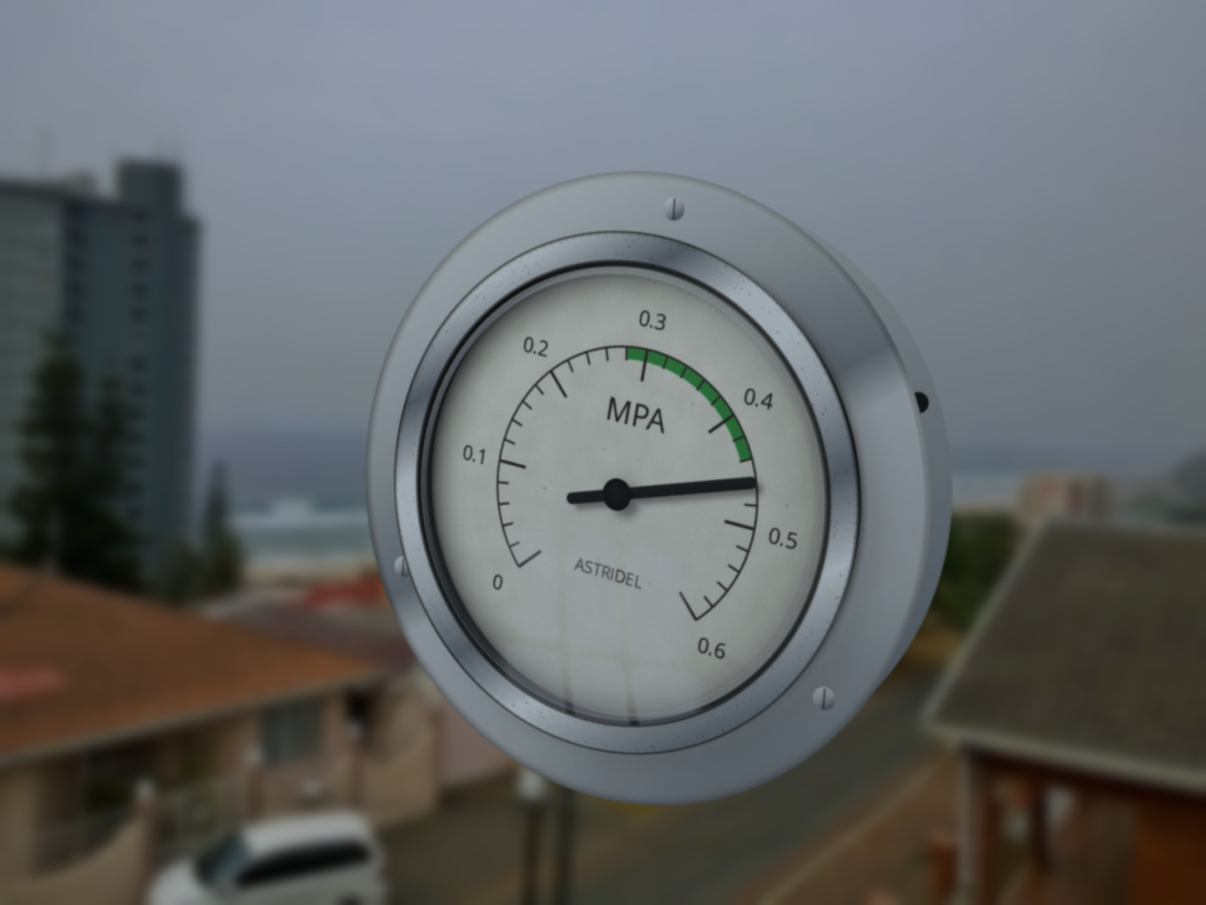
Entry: 0.46 MPa
